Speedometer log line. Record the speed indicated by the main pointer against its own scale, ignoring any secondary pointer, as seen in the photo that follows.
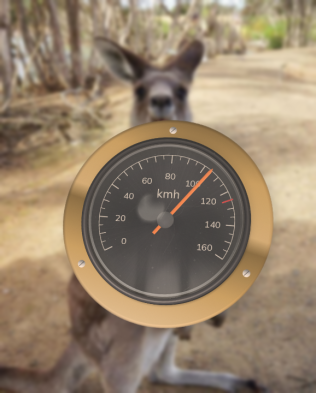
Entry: 105 km/h
